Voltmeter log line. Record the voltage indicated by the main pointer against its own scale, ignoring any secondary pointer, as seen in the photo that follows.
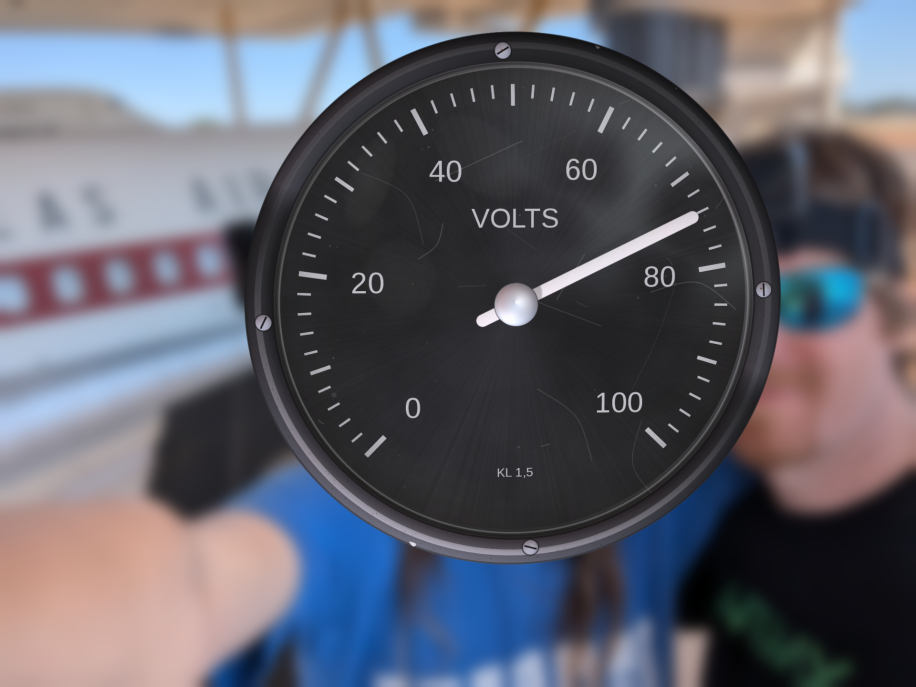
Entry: 74 V
